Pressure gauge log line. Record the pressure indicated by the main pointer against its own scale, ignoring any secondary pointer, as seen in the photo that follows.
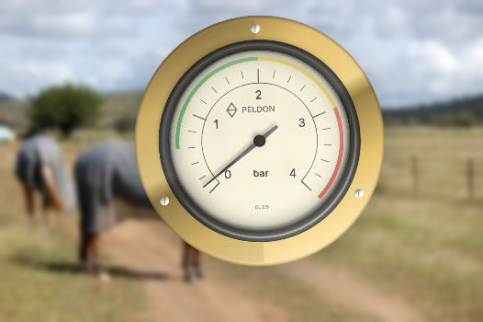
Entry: 0.1 bar
